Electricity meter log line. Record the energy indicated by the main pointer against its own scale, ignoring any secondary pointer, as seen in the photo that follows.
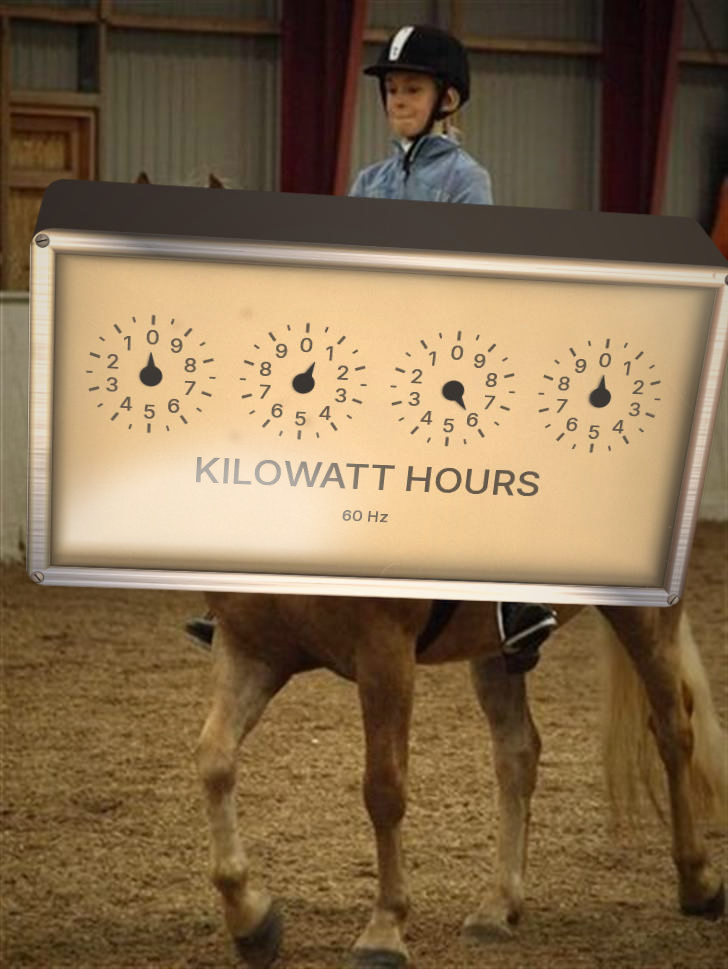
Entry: 60 kWh
